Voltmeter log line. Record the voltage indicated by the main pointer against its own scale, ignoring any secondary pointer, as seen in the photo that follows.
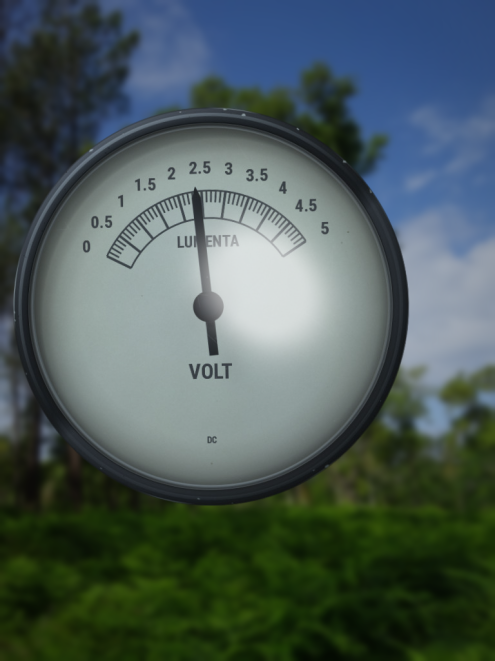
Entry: 2.4 V
